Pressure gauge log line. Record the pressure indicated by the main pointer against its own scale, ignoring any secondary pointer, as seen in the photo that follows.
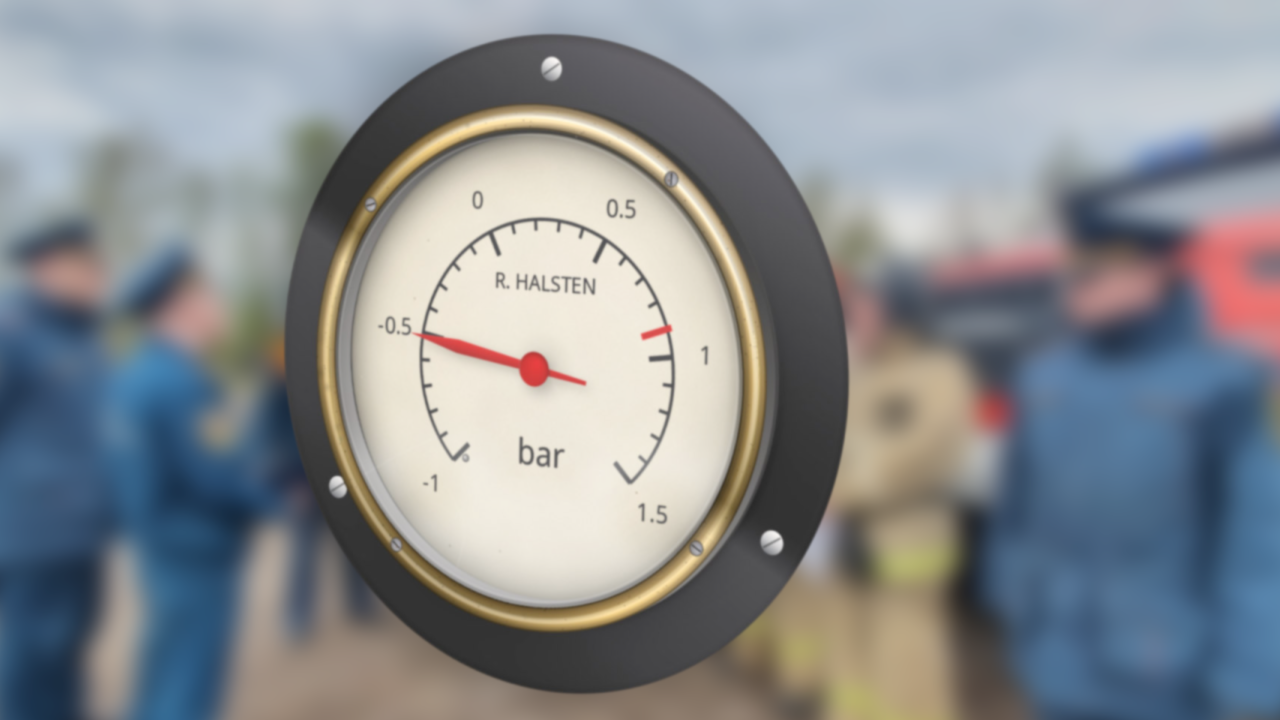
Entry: -0.5 bar
